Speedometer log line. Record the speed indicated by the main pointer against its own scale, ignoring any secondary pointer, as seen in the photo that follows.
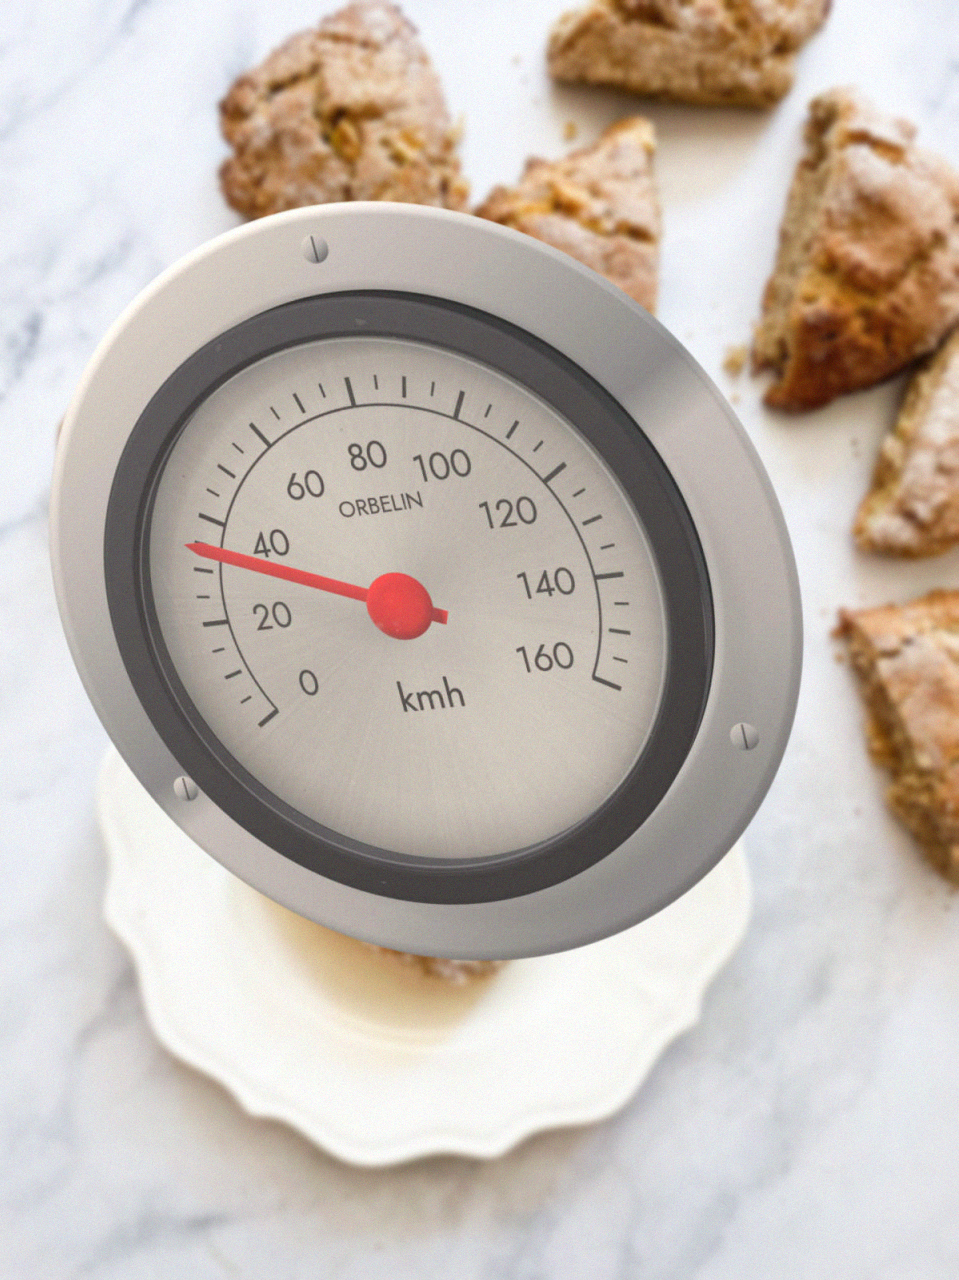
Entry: 35 km/h
